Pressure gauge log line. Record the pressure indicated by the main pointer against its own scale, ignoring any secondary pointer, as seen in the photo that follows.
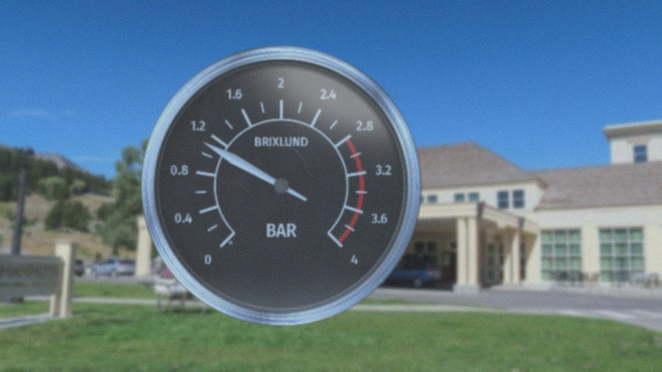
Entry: 1.1 bar
